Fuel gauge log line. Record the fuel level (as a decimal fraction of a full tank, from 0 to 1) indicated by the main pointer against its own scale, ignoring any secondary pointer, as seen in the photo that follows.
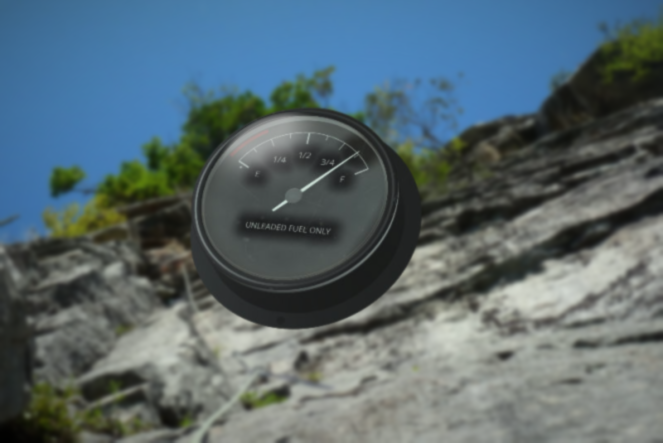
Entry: 0.875
